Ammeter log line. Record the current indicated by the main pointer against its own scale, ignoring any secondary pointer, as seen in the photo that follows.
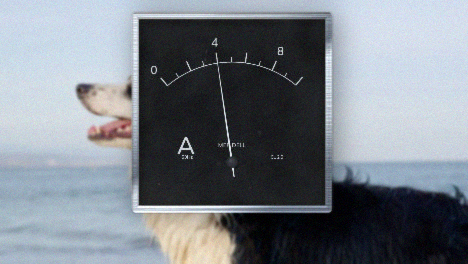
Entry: 4 A
